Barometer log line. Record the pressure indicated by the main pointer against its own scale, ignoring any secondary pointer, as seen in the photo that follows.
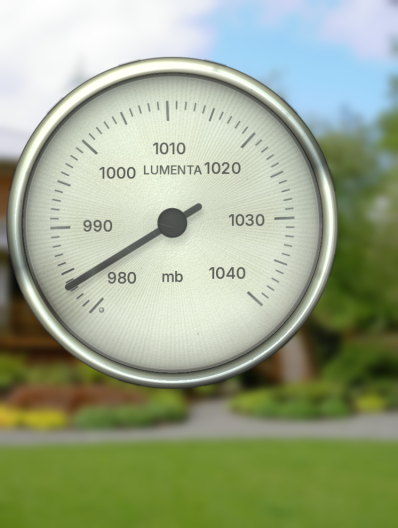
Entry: 983.5 mbar
